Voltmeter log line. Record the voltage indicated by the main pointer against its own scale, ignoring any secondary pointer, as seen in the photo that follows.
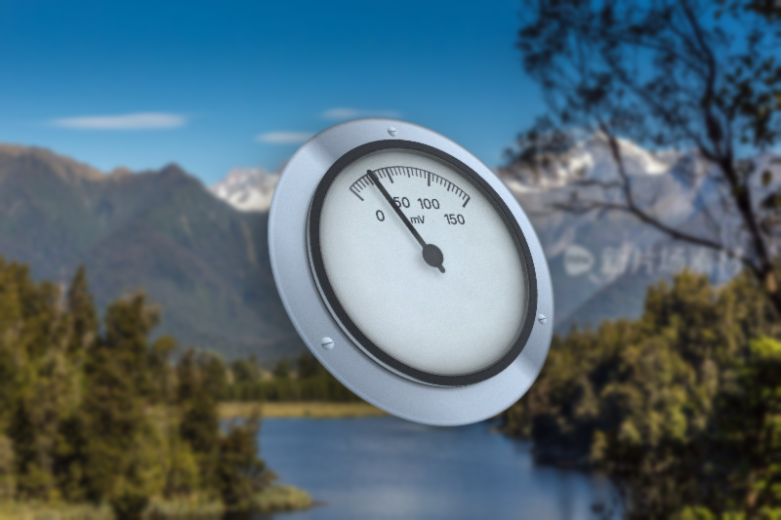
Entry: 25 mV
